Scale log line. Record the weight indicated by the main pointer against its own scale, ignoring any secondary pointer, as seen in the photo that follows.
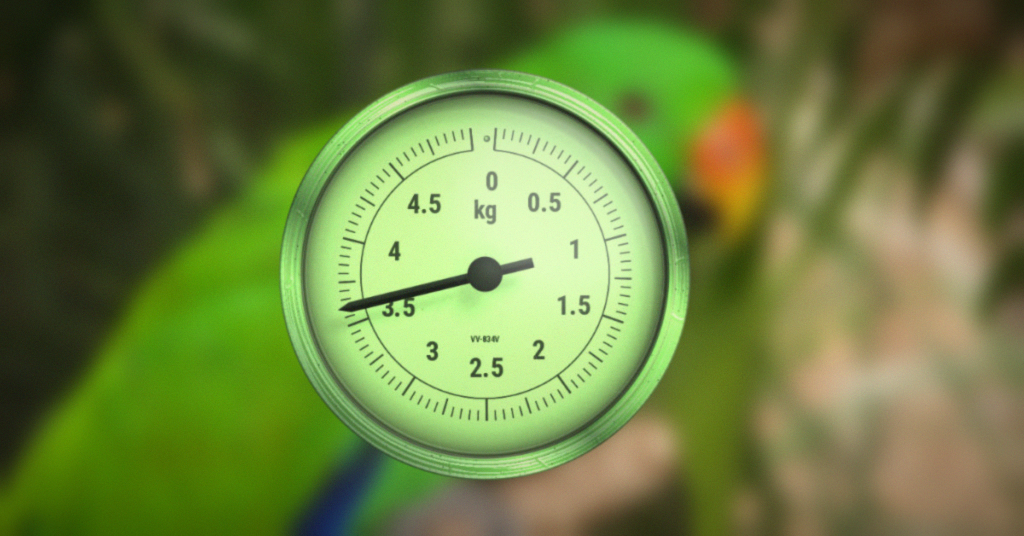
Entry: 3.6 kg
